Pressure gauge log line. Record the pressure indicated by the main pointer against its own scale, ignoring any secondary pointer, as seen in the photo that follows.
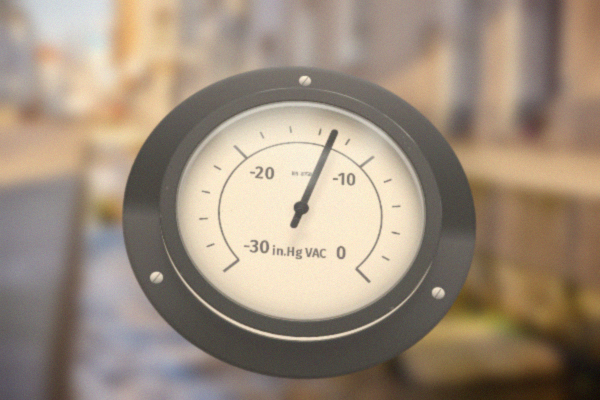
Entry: -13 inHg
